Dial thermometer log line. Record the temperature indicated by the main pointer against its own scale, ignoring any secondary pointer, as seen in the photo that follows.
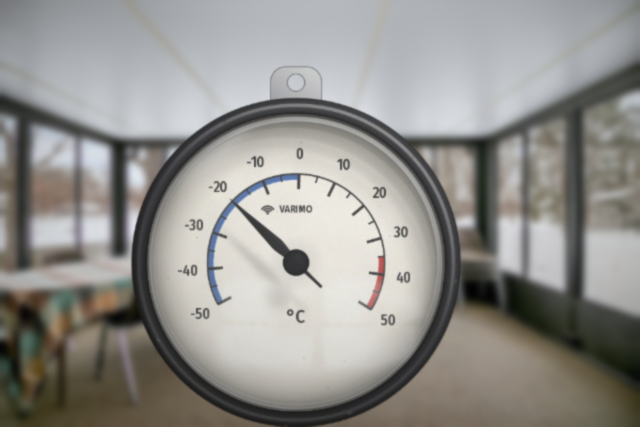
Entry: -20 °C
